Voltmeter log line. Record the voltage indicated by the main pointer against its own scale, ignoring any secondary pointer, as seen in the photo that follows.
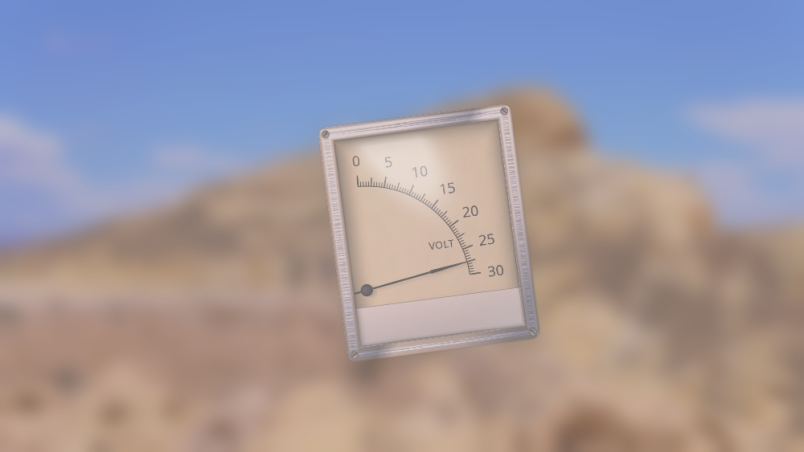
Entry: 27.5 V
